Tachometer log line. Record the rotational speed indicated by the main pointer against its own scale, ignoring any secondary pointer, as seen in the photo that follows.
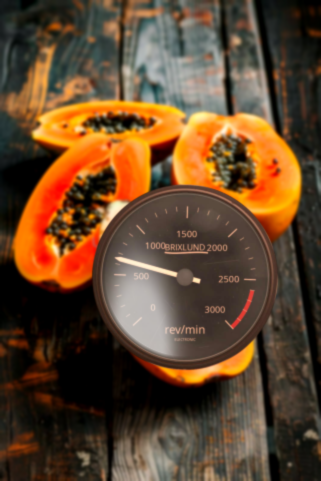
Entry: 650 rpm
